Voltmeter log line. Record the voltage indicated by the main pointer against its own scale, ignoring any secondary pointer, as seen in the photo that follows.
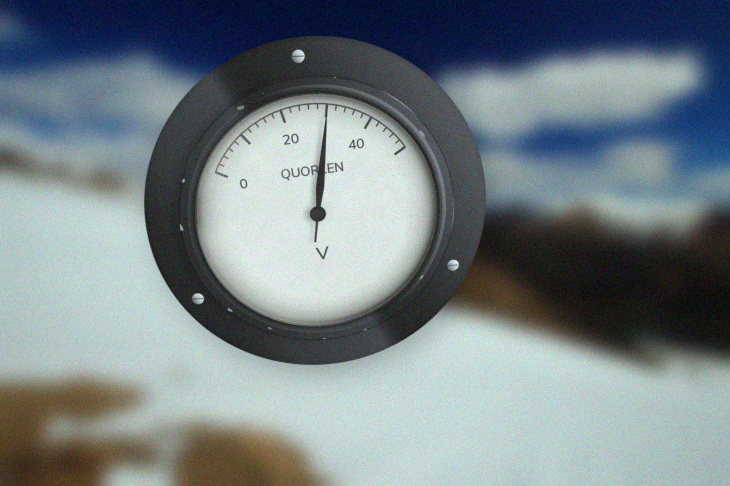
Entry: 30 V
